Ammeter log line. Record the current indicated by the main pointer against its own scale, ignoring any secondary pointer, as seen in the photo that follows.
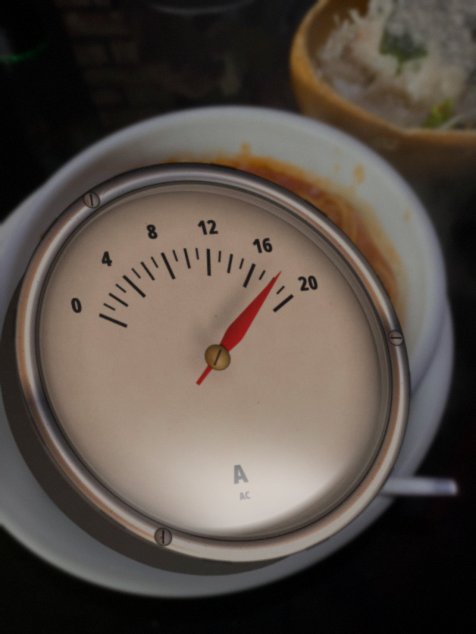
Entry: 18 A
